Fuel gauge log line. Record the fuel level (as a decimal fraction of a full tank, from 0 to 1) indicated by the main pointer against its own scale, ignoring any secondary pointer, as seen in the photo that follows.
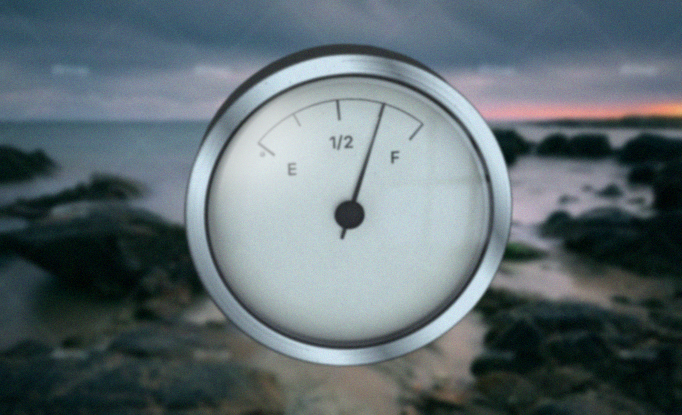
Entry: 0.75
